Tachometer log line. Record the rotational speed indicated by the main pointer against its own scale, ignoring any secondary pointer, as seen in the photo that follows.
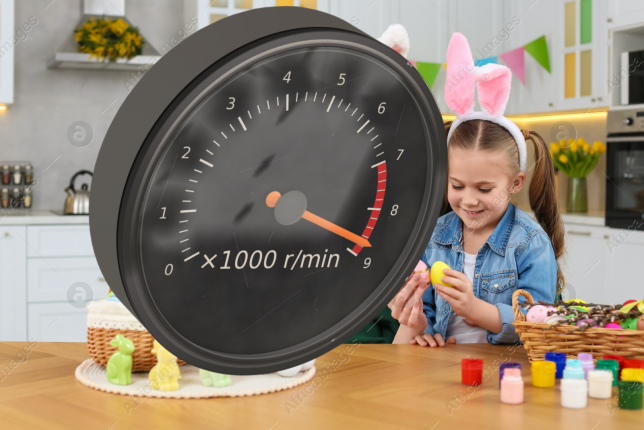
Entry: 8700 rpm
